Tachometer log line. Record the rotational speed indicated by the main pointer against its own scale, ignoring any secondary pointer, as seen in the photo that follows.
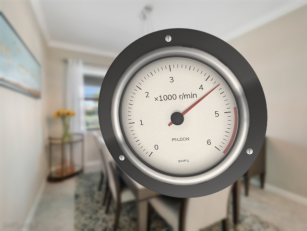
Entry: 4300 rpm
